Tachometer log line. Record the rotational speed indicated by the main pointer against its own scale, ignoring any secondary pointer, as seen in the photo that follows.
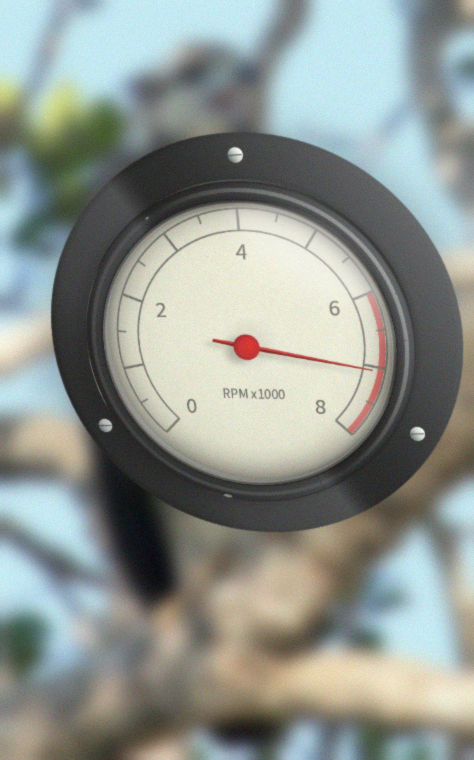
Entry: 7000 rpm
